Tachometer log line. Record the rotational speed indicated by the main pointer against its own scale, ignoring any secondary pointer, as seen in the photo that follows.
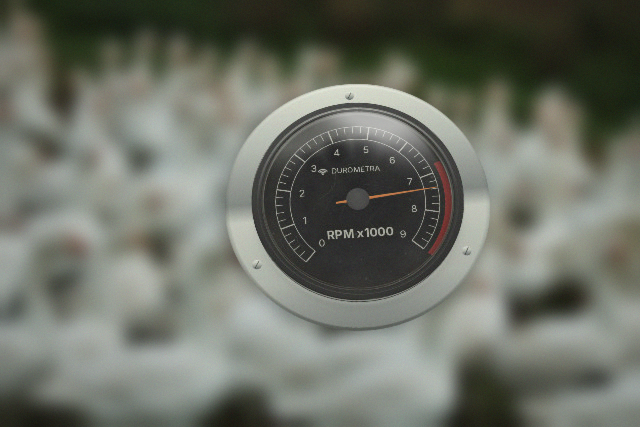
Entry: 7400 rpm
